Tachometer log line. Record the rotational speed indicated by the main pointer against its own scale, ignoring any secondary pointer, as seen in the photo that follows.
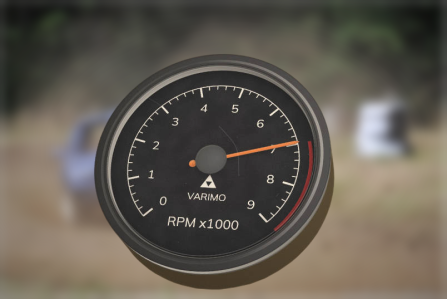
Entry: 7000 rpm
